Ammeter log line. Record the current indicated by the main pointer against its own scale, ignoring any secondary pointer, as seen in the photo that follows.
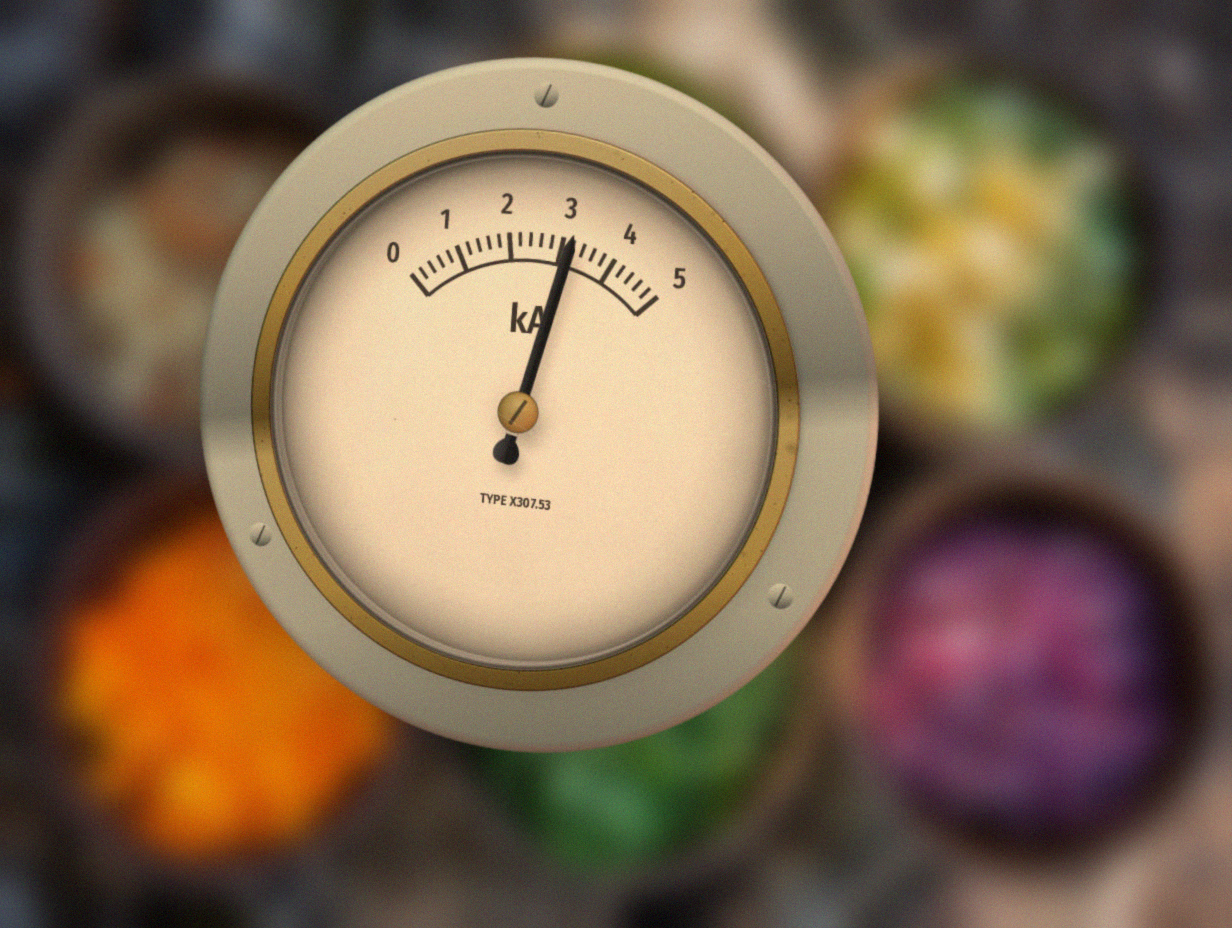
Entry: 3.2 kA
